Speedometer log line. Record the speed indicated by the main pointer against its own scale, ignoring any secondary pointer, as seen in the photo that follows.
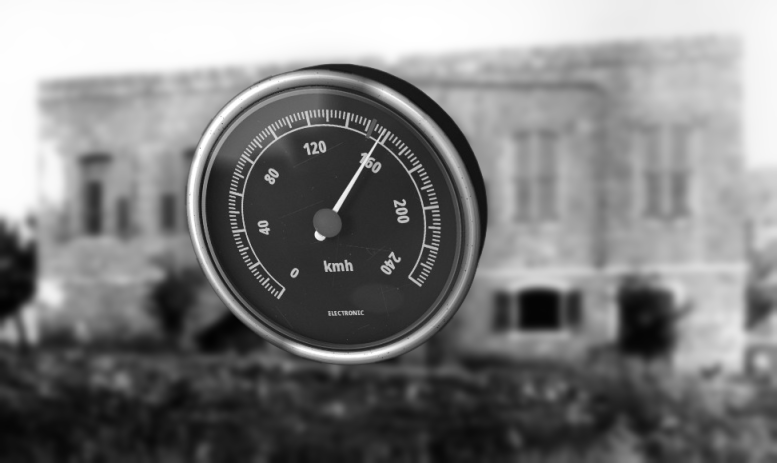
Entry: 158 km/h
